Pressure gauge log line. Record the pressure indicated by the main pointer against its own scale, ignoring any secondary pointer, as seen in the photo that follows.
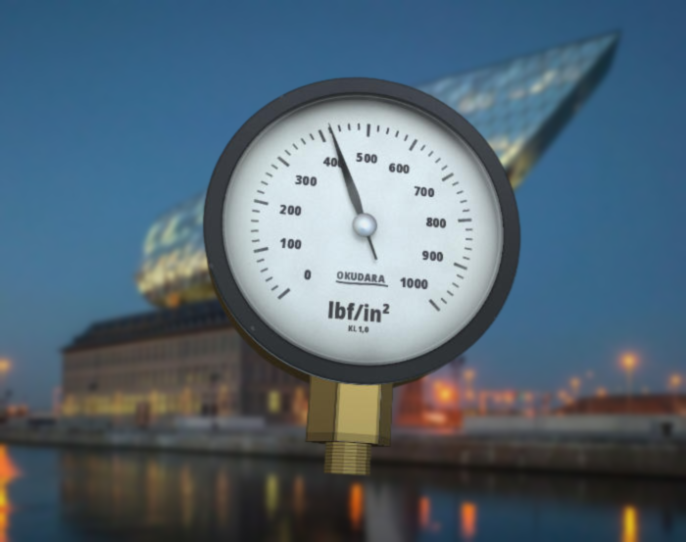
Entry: 420 psi
